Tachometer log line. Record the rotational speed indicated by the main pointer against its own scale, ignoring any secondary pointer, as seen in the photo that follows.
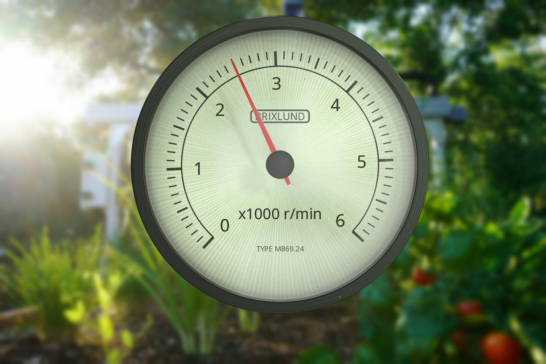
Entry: 2500 rpm
